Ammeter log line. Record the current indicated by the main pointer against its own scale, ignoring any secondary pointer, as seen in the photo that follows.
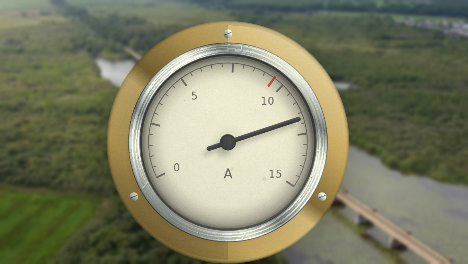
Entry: 11.75 A
